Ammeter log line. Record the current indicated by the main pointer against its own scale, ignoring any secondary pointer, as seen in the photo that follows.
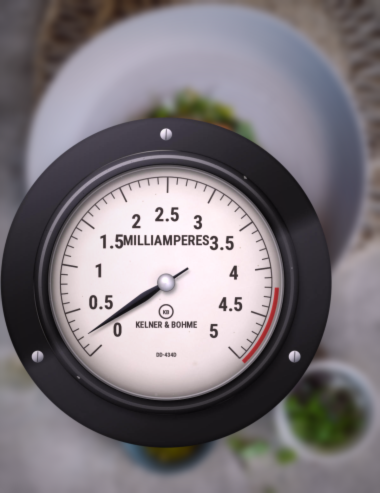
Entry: 0.2 mA
